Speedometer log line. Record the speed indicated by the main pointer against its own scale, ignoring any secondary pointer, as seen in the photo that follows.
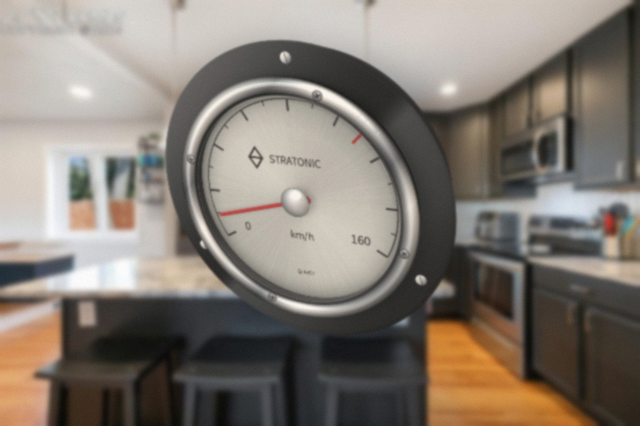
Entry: 10 km/h
